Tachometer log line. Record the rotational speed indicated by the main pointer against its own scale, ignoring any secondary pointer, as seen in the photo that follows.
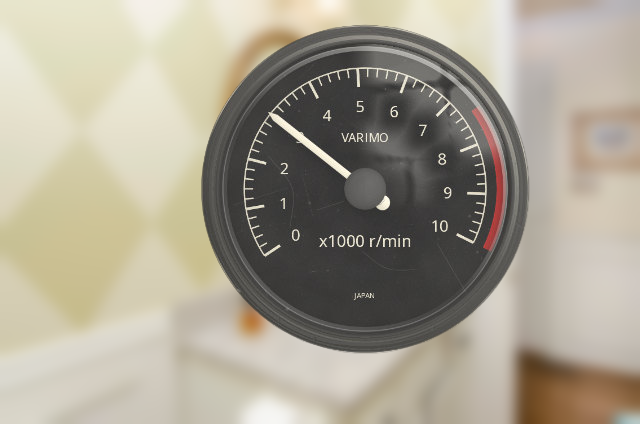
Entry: 3000 rpm
